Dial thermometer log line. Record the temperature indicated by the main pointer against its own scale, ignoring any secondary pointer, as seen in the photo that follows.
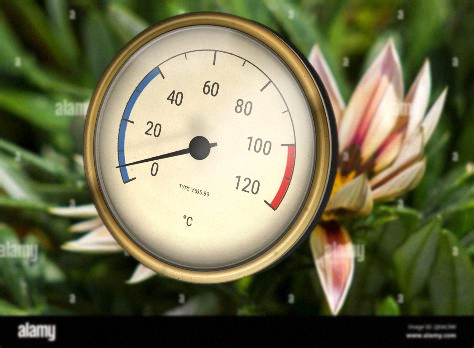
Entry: 5 °C
